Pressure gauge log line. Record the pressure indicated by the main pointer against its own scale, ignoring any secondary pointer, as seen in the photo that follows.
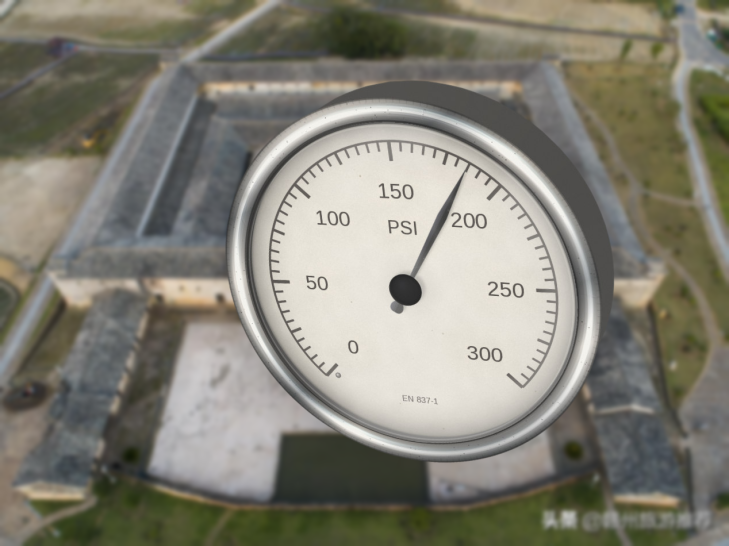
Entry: 185 psi
